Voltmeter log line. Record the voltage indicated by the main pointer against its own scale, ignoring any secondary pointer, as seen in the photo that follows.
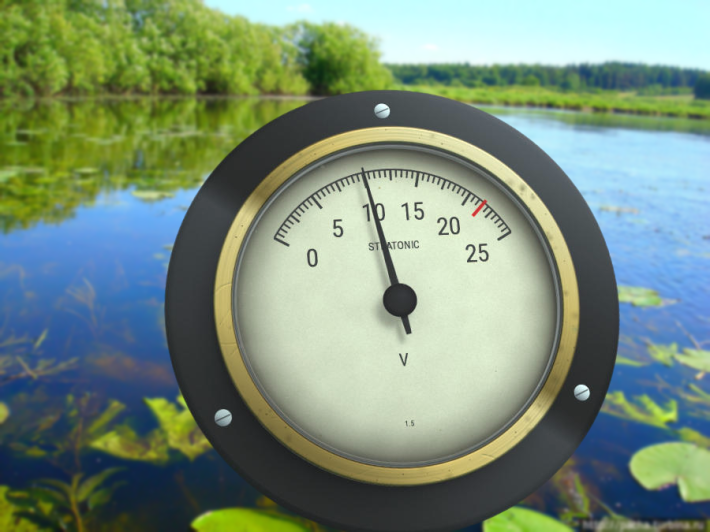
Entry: 10 V
